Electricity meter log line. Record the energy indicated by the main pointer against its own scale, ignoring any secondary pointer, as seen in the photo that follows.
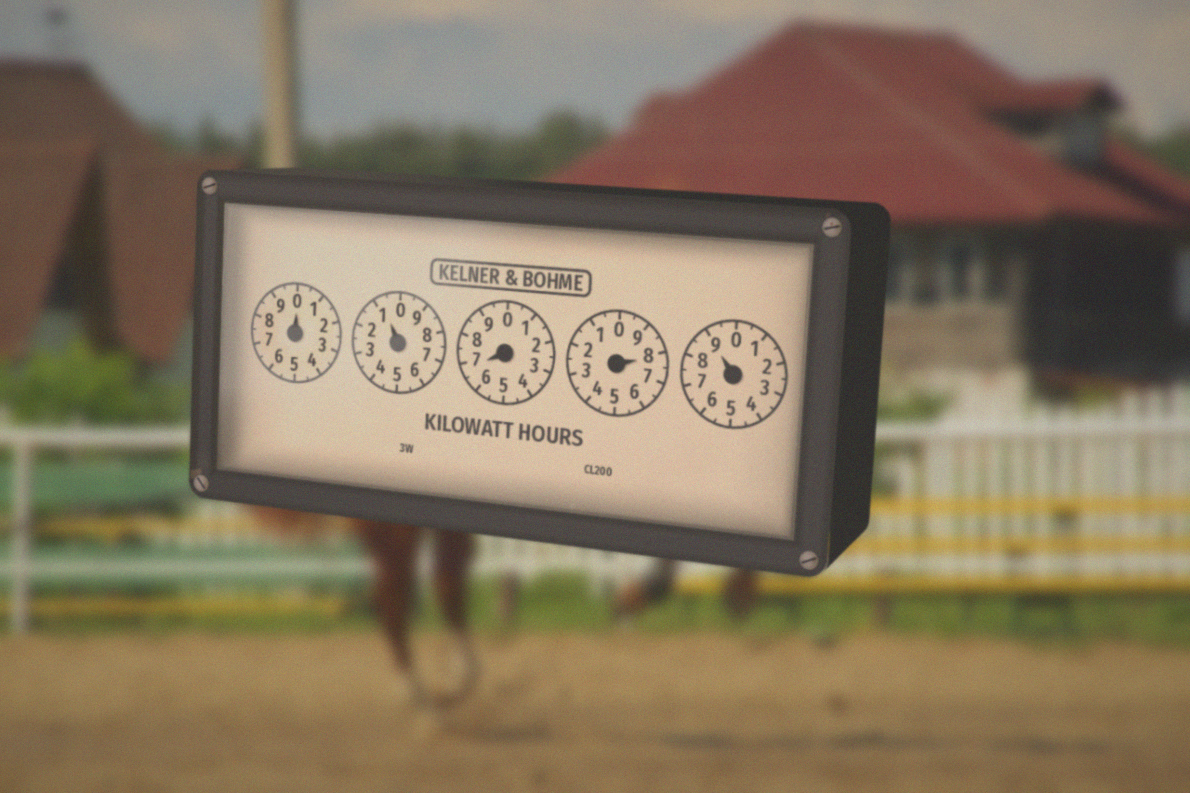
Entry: 679 kWh
